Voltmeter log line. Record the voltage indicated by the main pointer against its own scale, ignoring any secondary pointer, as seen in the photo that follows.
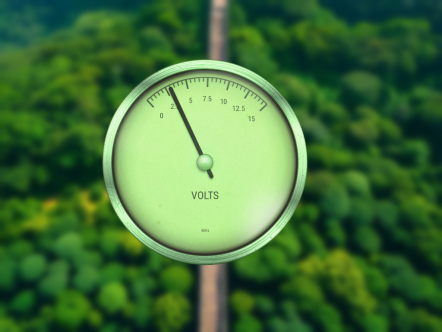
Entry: 3 V
